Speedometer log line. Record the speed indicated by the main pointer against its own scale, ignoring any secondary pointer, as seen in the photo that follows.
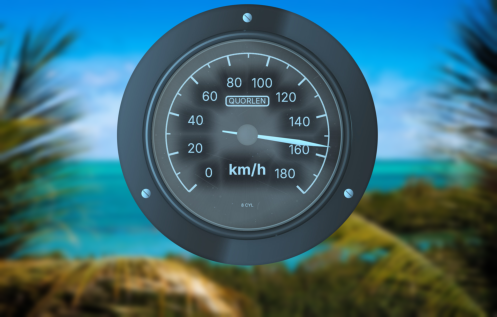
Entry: 155 km/h
